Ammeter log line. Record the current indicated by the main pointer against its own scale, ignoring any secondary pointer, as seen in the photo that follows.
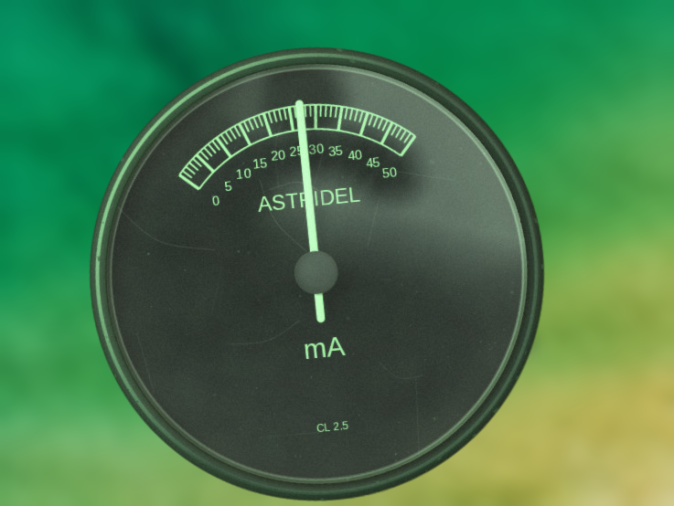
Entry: 27 mA
